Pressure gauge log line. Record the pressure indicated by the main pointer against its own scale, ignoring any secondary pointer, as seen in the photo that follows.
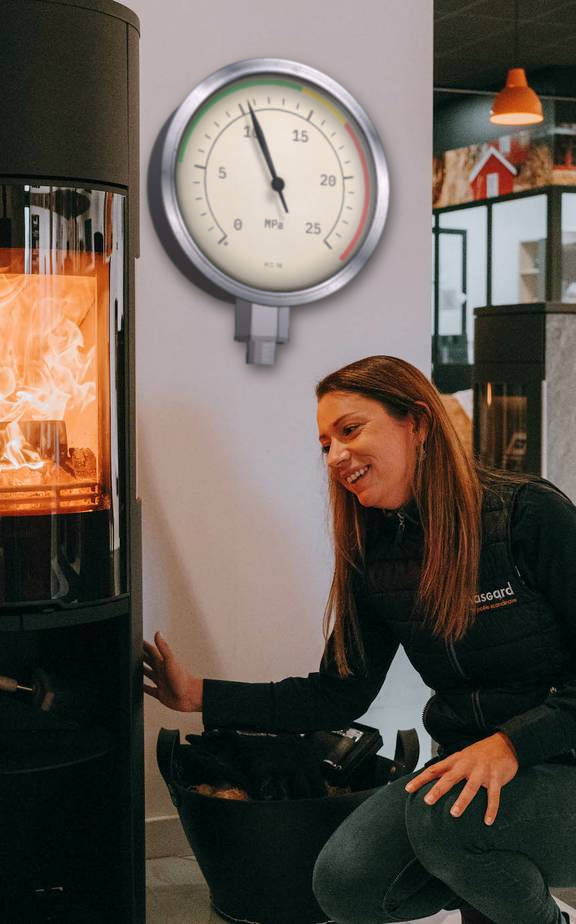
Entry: 10.5 MPa
